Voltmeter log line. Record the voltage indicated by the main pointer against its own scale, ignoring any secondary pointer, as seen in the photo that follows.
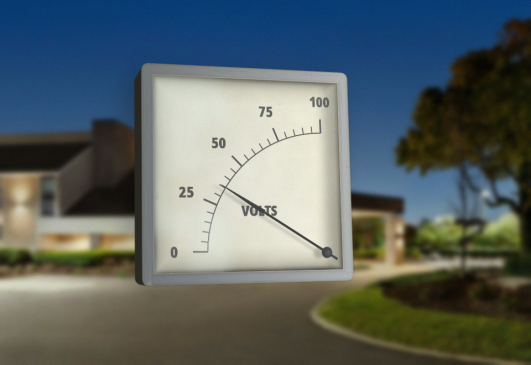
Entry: 35 V
